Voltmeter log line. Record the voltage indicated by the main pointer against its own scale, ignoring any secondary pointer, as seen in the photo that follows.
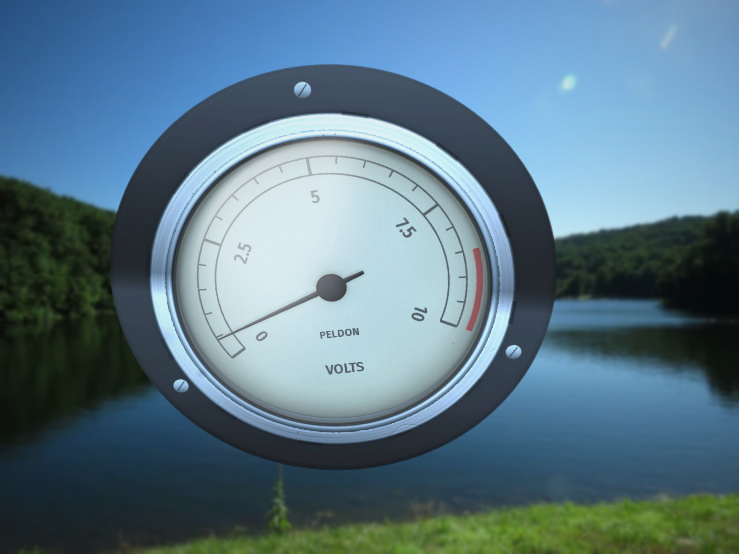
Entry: 0.5 V
